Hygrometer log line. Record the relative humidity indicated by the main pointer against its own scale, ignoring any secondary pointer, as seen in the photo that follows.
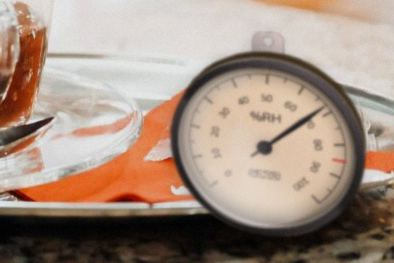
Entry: 67.5 %
